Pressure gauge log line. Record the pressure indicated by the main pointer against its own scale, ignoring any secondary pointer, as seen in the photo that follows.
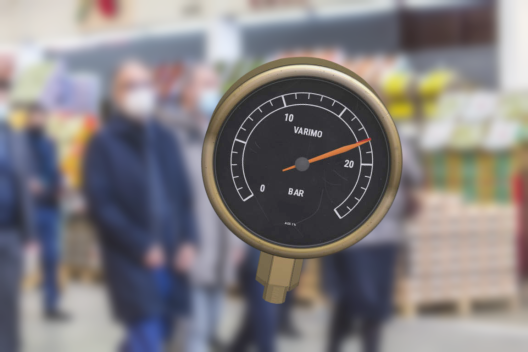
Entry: 18 bar
